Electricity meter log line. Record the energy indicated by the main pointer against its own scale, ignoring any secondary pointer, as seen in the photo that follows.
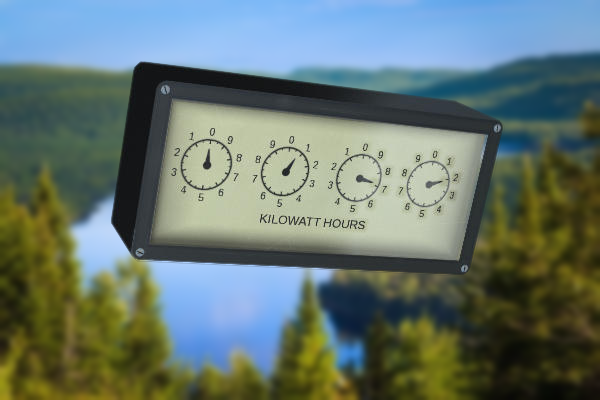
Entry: 72 kWh
